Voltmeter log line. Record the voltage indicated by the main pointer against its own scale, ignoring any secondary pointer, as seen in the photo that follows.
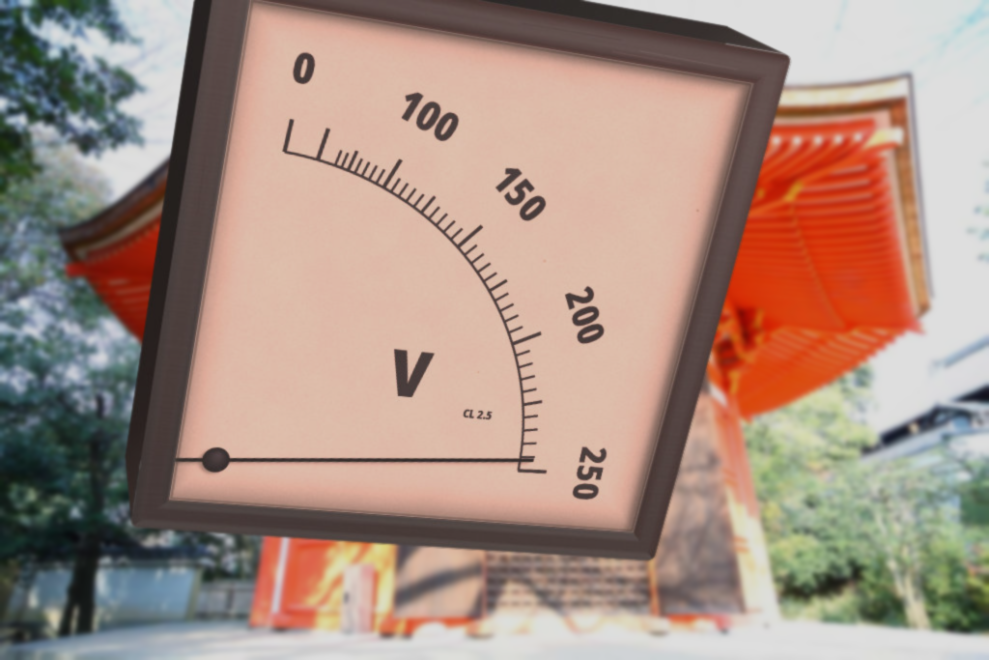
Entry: 245 V
